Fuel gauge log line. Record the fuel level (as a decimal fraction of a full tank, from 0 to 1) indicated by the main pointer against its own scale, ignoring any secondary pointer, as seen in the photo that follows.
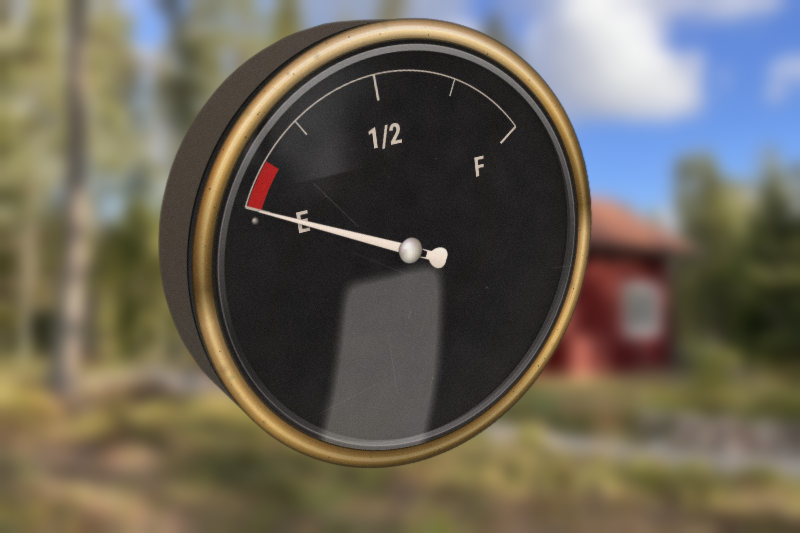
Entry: 0
